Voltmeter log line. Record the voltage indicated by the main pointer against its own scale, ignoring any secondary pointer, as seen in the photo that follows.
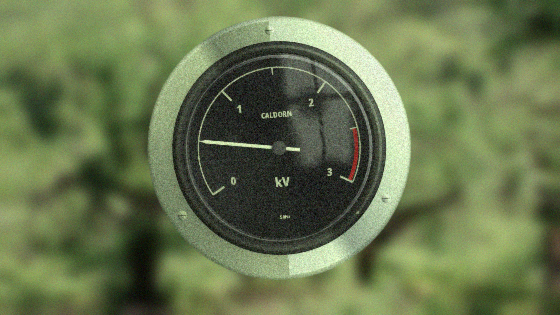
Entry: 0.5 kV
